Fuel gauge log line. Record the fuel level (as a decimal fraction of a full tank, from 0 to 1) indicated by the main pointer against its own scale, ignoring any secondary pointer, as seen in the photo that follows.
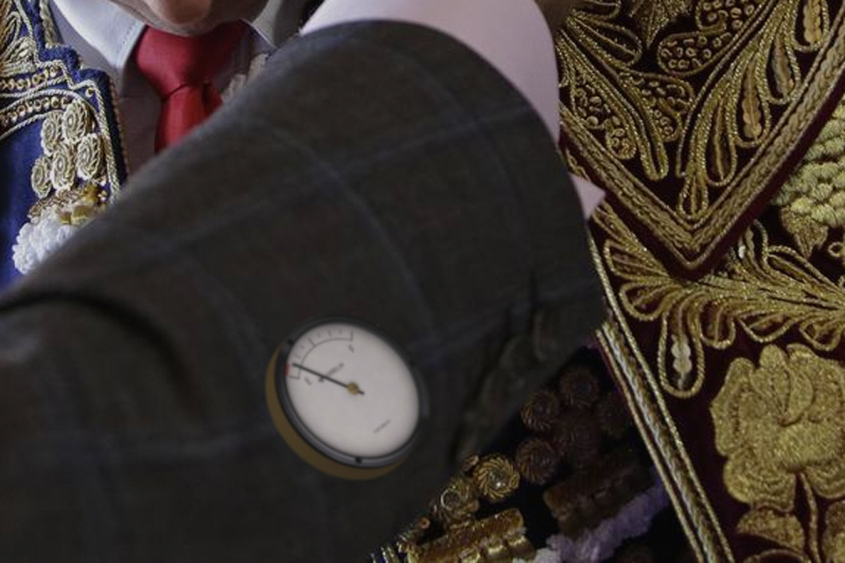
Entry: 0.125
